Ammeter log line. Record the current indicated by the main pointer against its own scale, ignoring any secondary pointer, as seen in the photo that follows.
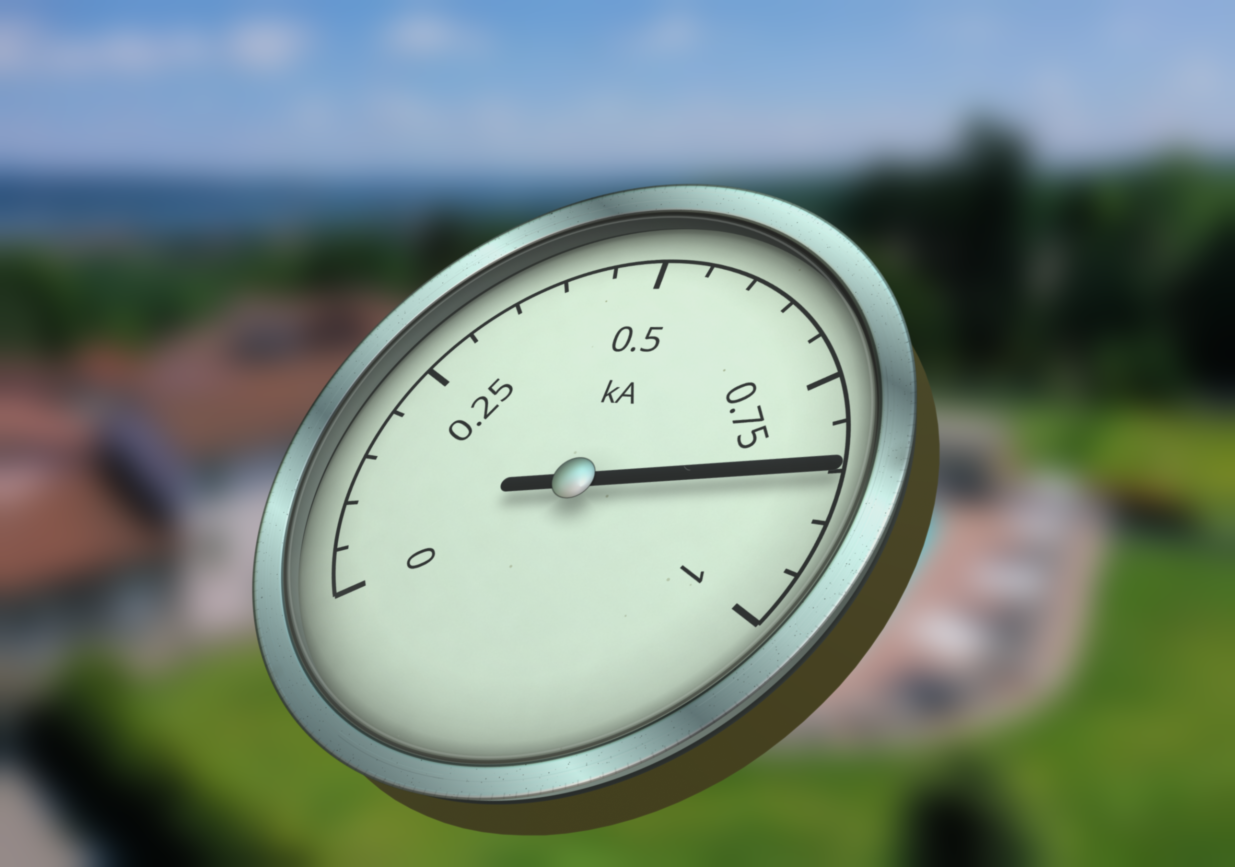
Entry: 0.85 kA
